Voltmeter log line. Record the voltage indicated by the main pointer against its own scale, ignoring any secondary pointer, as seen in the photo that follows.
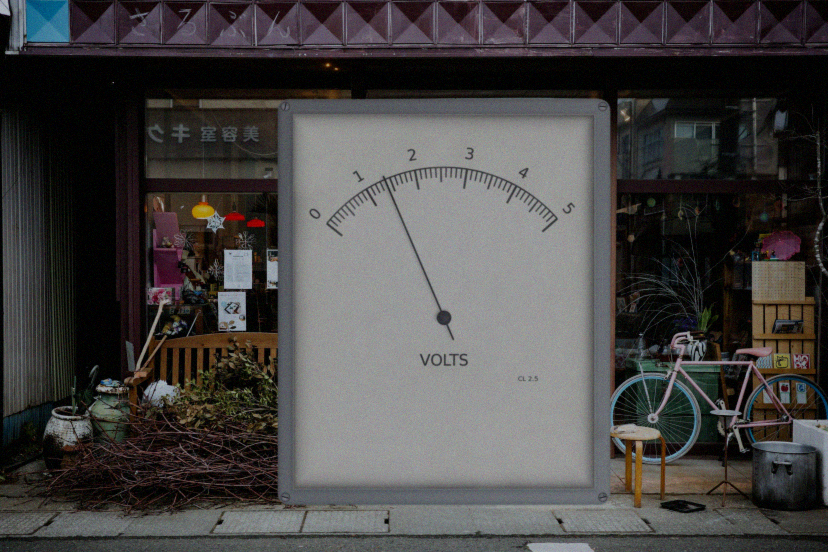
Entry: 1.4 V
